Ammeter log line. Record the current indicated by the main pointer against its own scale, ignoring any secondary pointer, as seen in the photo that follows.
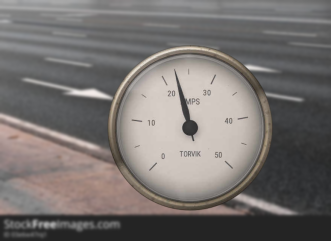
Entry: 22.5 A
